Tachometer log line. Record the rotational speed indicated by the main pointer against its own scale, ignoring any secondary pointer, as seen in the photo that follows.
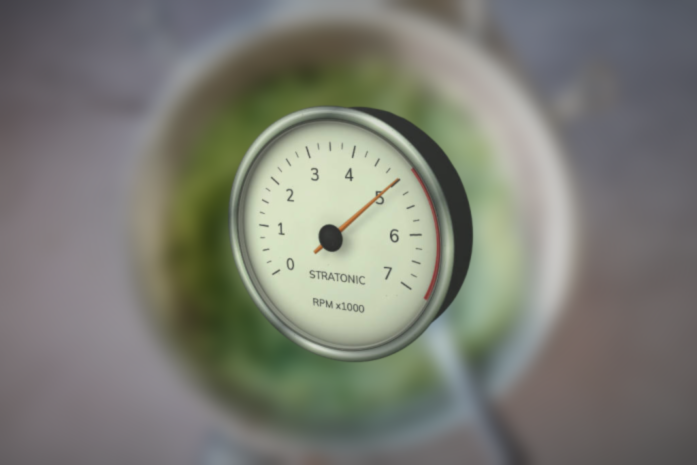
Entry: 5000 rpm
